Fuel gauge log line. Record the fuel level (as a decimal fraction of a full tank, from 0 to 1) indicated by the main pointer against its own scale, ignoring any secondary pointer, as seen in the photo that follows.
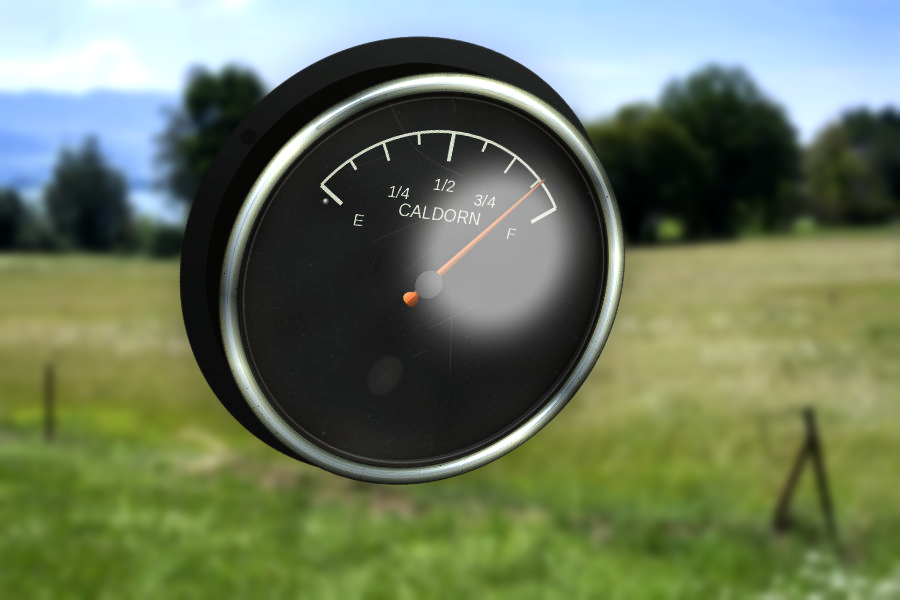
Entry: 0.875
